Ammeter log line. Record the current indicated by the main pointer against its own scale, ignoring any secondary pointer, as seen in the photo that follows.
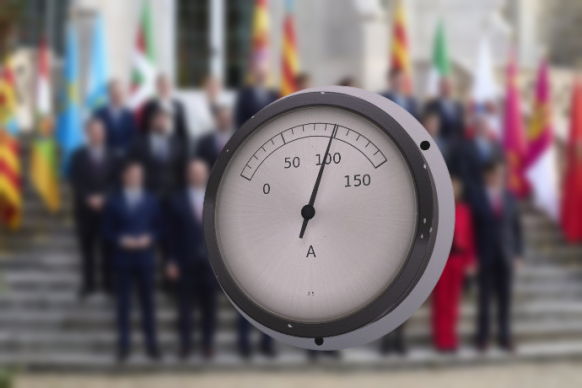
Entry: 100 A
